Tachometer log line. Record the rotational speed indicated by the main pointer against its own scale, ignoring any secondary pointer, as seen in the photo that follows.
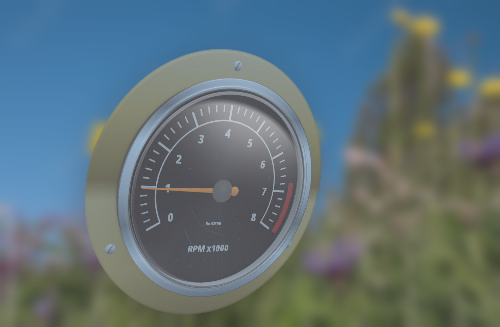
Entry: 1000 rpm
